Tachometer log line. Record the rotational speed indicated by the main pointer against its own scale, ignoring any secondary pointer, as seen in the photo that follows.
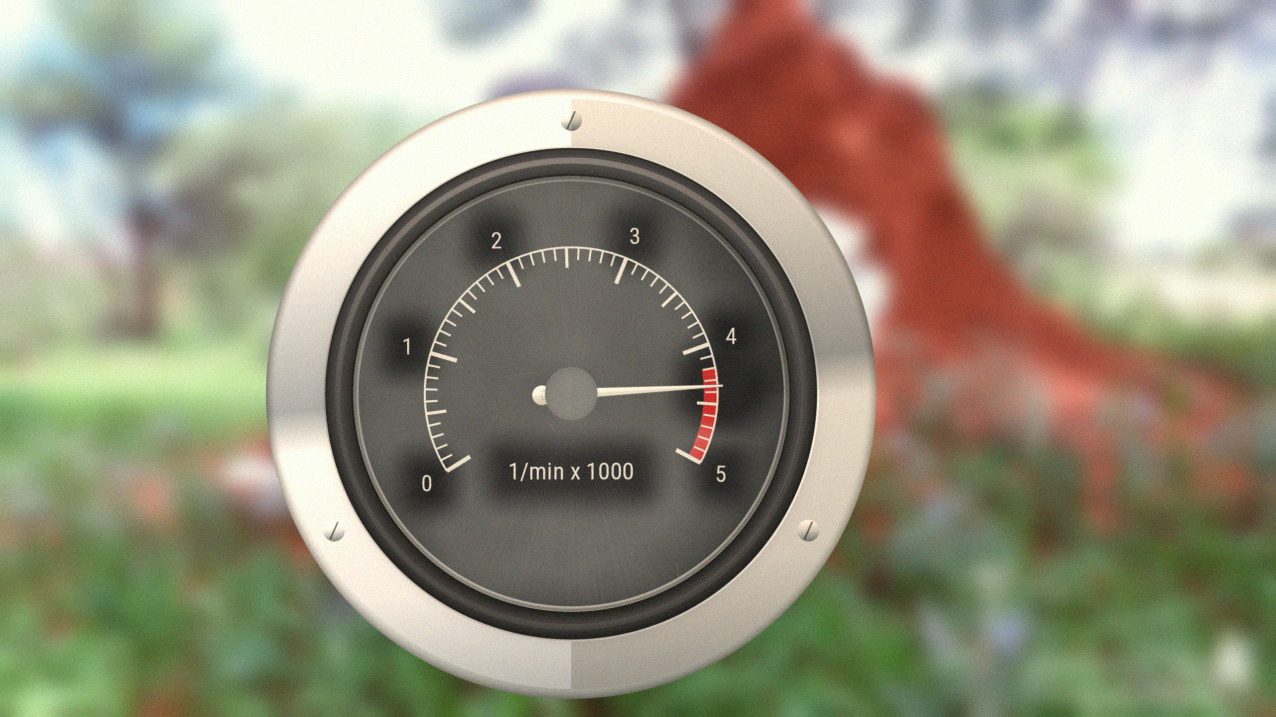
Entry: 4350 rpm
